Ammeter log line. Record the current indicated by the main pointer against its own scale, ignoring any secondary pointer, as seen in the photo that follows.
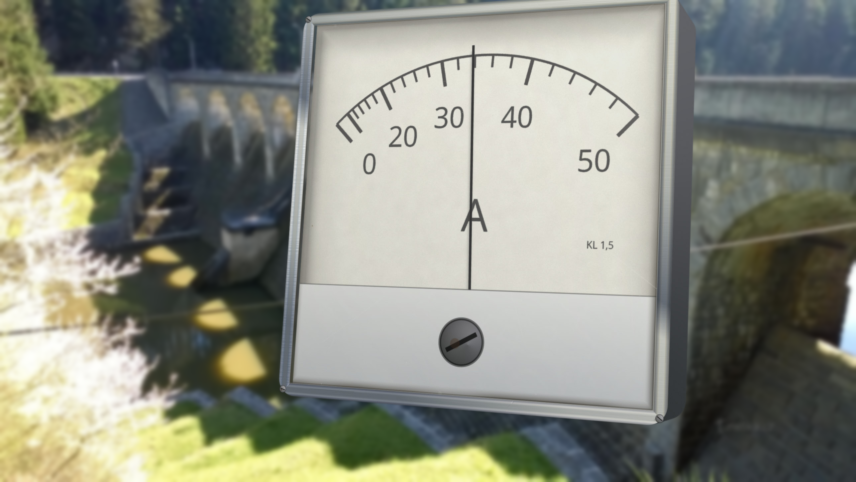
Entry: 34 A
